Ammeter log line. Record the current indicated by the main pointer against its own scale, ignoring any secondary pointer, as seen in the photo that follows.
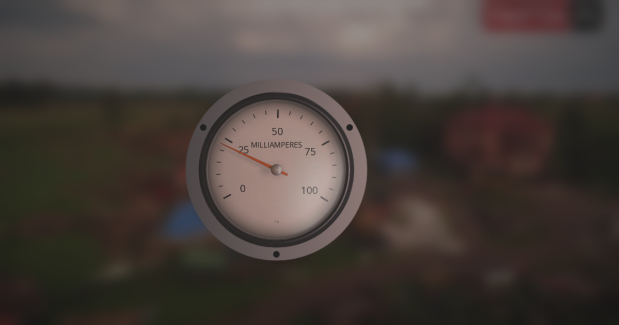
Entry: 22.5 mA
